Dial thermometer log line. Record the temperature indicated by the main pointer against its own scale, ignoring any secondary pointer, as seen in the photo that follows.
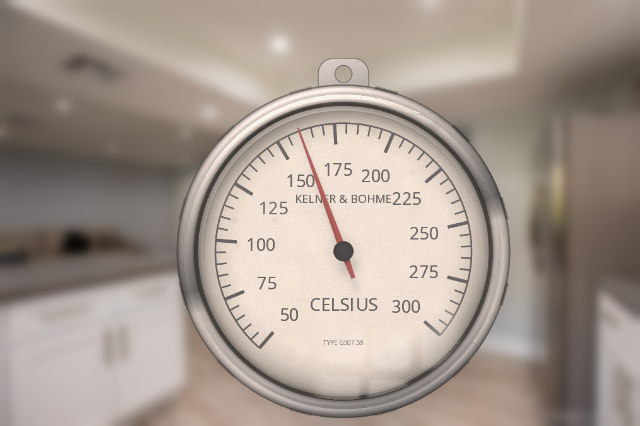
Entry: 160 °C
